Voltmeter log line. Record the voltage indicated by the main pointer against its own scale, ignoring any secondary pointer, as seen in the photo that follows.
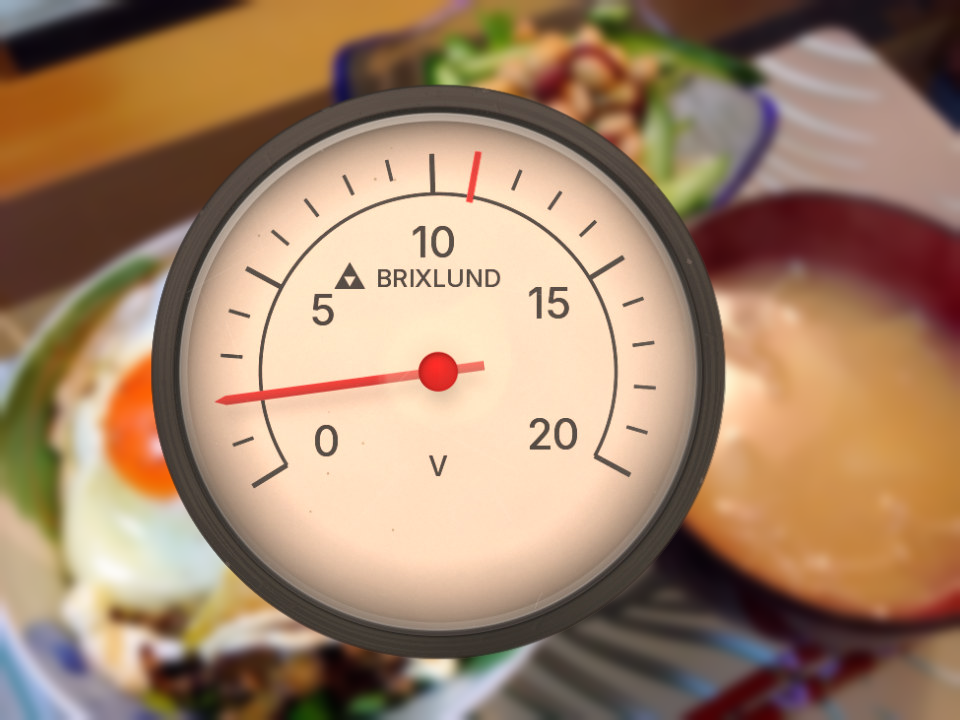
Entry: 2 V
